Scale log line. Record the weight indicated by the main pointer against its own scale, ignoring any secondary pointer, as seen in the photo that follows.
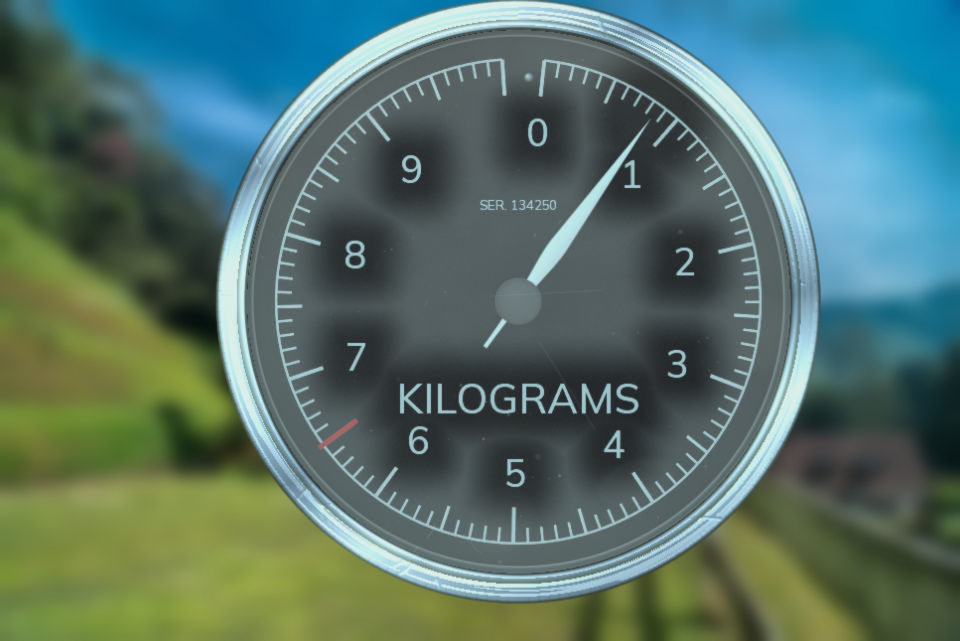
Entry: 0.85 kg
